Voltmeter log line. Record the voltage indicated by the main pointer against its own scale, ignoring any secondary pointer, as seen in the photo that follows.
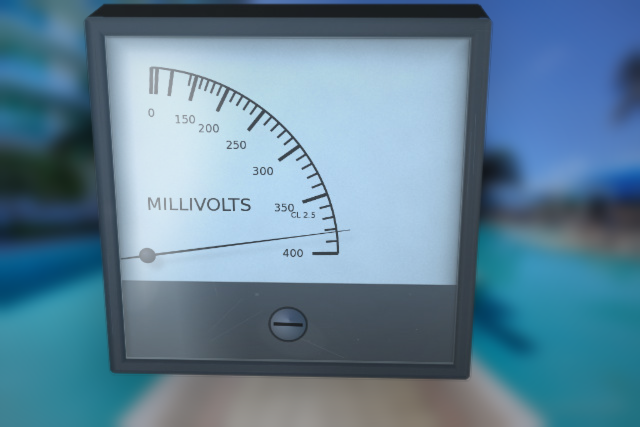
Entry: 380 mV
